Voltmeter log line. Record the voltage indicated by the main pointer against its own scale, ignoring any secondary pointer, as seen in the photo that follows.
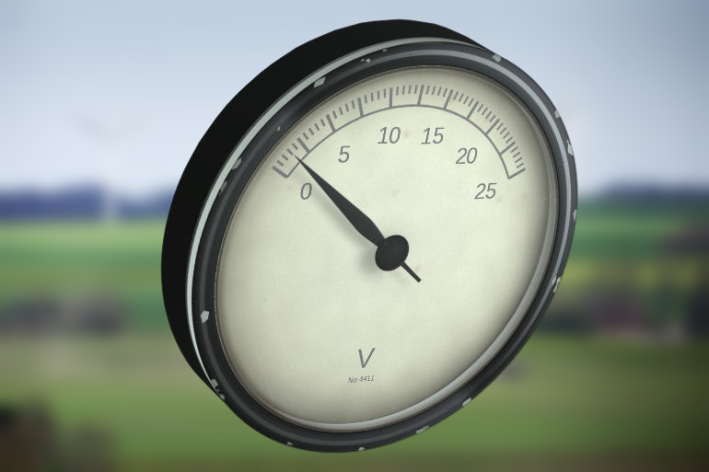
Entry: 1.5 V
